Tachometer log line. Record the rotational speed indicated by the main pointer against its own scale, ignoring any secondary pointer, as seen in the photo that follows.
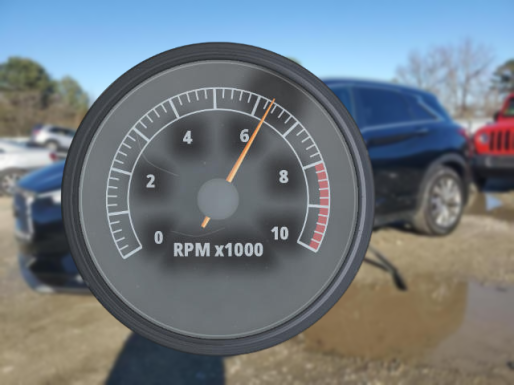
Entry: 6300 rpm
